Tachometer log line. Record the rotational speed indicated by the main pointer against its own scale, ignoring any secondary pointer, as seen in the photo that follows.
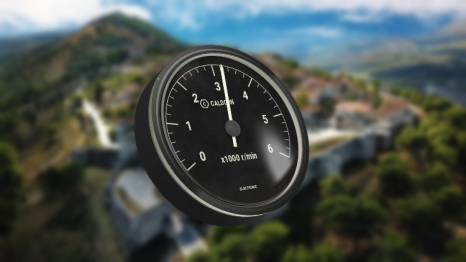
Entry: 3200 rpm
